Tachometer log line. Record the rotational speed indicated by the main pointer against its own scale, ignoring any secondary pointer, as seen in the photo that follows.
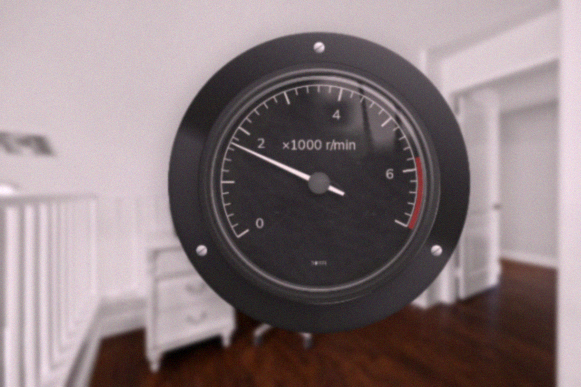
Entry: 1700 rpm
